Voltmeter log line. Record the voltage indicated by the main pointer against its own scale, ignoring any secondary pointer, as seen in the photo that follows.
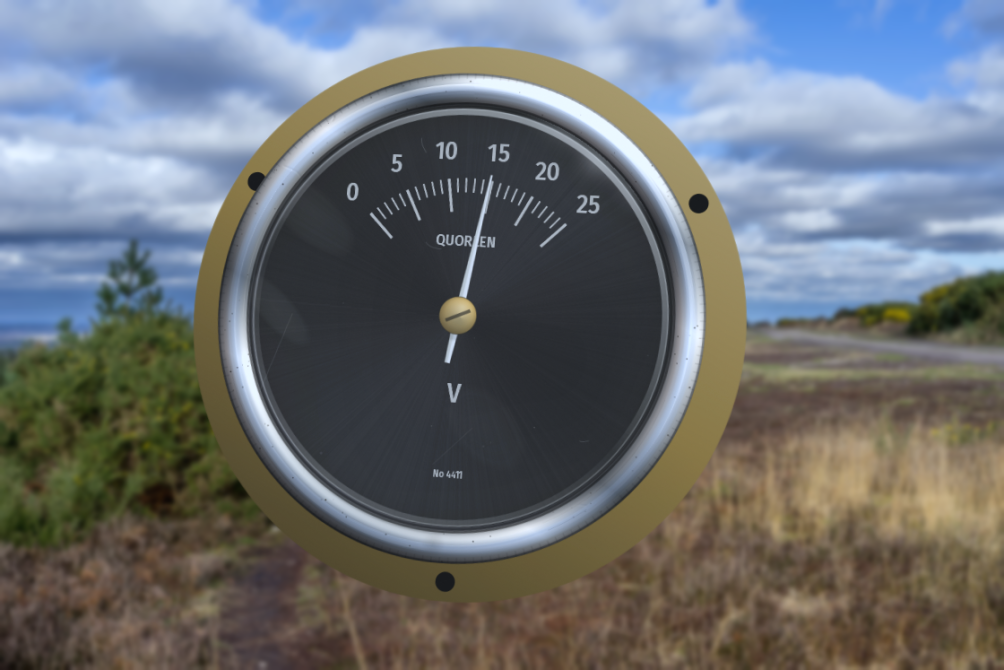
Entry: 15 V
